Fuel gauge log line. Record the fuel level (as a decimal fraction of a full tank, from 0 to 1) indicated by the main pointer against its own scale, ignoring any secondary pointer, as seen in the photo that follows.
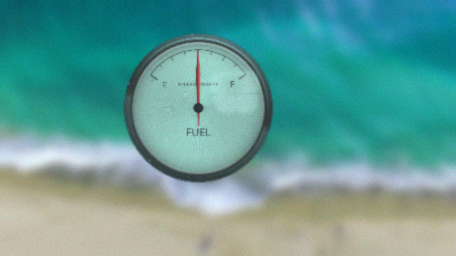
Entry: 0.5
